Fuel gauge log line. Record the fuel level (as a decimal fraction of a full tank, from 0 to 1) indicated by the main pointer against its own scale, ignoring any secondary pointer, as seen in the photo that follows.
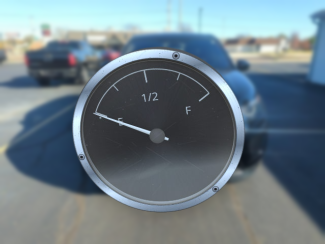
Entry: 0
